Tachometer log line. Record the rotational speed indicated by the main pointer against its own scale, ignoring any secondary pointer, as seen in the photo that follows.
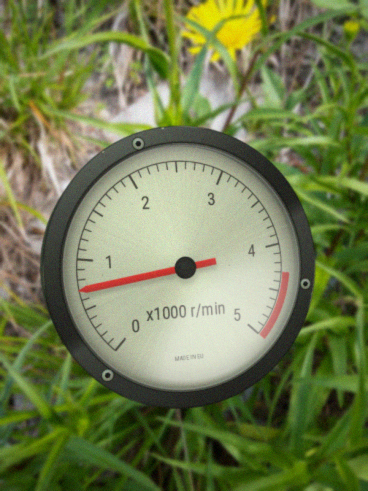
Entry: 700 rpm
